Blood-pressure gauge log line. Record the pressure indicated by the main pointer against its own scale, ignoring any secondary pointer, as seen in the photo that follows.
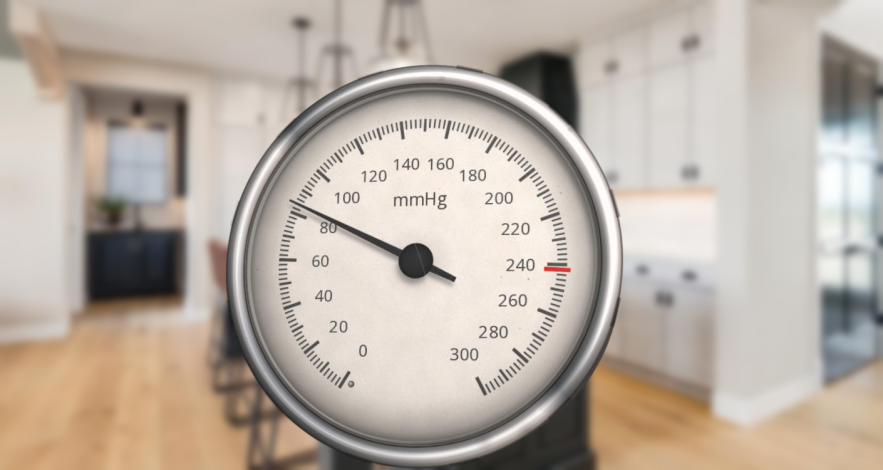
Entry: 84 mmHg
